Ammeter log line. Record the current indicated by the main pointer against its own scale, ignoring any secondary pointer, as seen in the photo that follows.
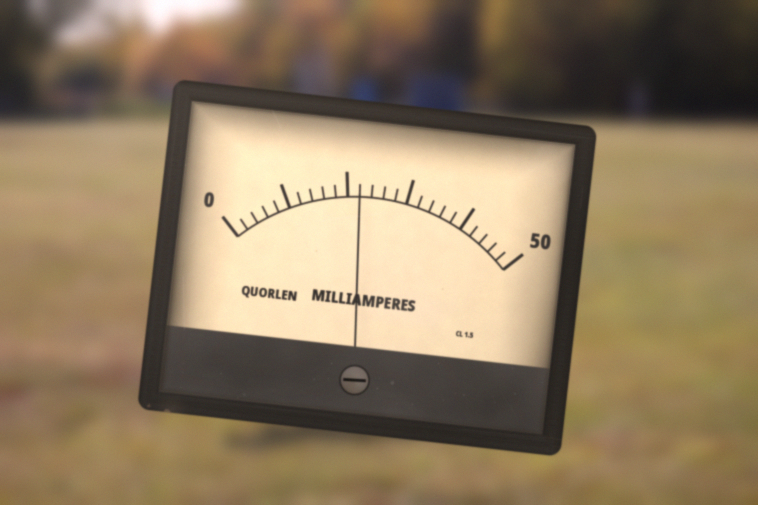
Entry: 22 mA
